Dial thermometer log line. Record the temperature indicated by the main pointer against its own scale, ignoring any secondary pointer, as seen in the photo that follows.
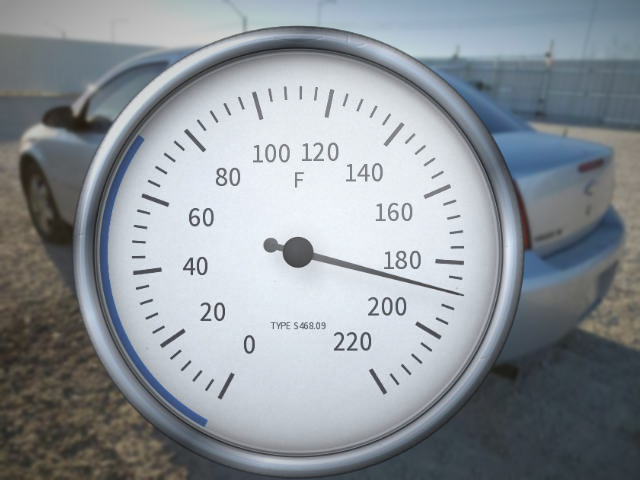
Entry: 188 °F
